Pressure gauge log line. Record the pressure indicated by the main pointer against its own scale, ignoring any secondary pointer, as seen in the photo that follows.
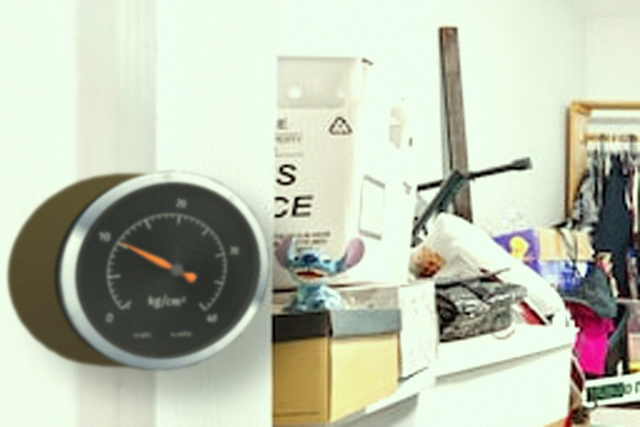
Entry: 10 kg/cm²
